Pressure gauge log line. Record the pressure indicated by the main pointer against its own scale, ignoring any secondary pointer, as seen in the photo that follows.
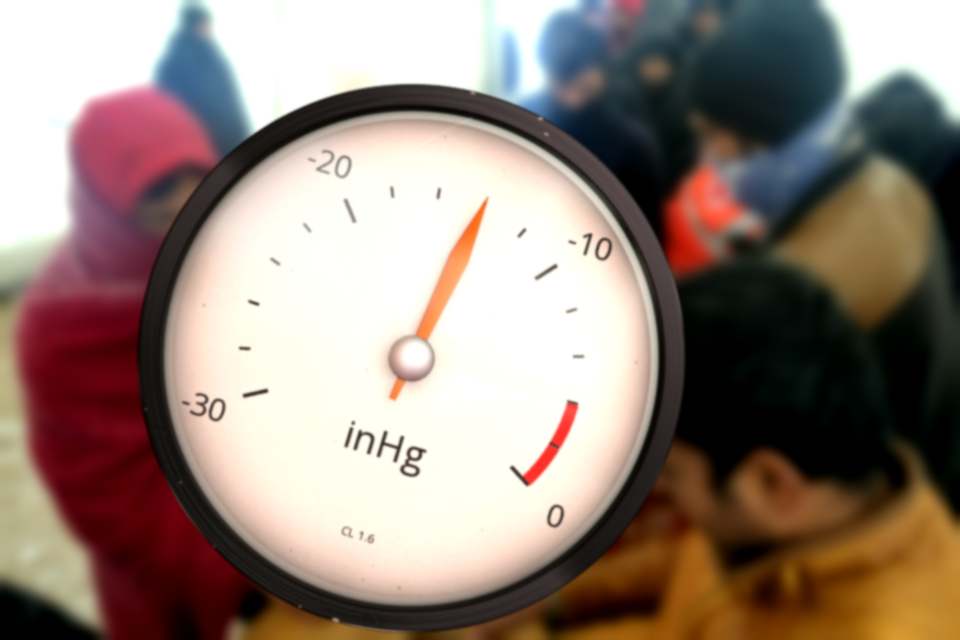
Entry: -14 inHg
